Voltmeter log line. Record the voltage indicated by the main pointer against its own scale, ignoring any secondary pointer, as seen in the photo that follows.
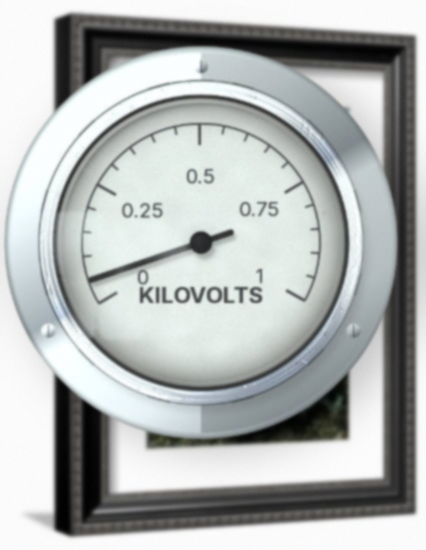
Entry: 0.05 kV
